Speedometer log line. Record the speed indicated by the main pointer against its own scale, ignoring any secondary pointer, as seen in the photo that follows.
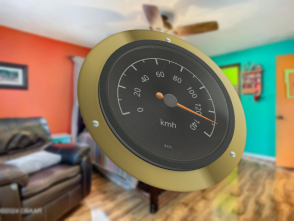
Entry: 130 km/h
